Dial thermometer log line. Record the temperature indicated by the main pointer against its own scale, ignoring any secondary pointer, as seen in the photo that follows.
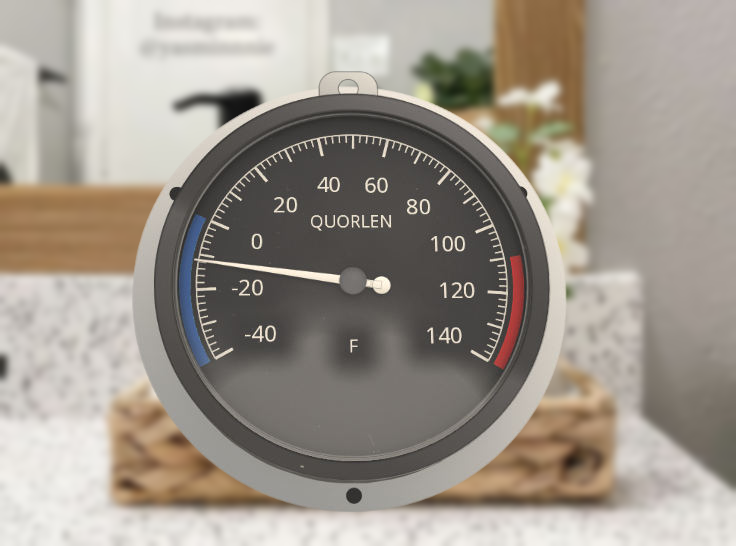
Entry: -12 °F
